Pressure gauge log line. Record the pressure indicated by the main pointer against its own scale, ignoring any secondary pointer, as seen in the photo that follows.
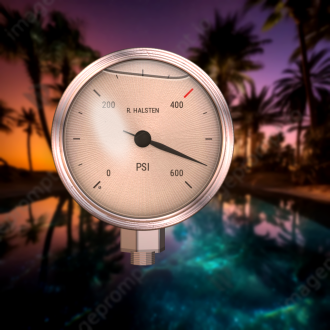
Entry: 550 psi
